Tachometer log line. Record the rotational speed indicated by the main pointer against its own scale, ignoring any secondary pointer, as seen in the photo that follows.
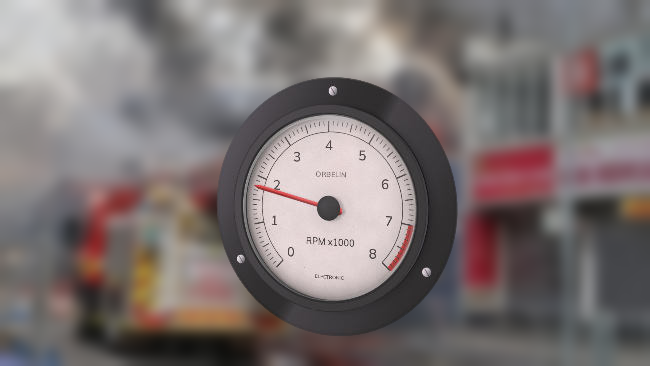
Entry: 1800 rpm
